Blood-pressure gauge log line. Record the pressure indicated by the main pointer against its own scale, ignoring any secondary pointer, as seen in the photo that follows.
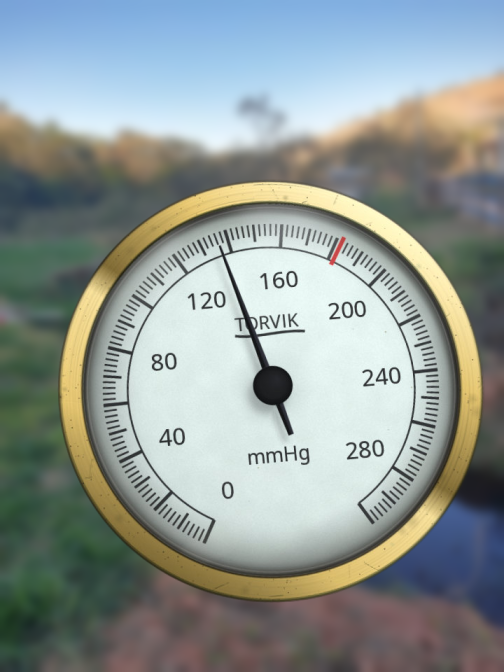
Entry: 136 mmHg
